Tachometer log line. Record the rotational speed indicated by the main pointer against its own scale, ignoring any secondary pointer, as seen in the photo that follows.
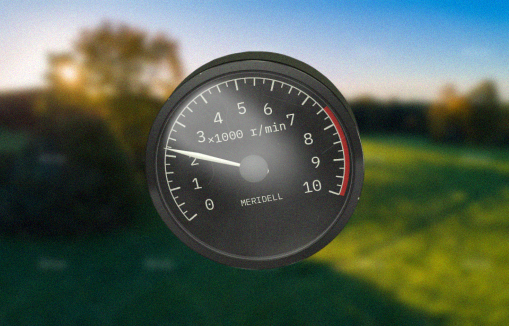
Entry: 2250 rpm
